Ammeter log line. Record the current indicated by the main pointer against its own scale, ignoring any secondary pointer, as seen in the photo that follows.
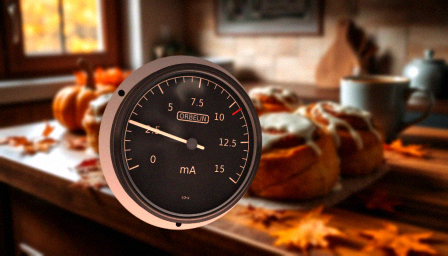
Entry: 2.5 mA
